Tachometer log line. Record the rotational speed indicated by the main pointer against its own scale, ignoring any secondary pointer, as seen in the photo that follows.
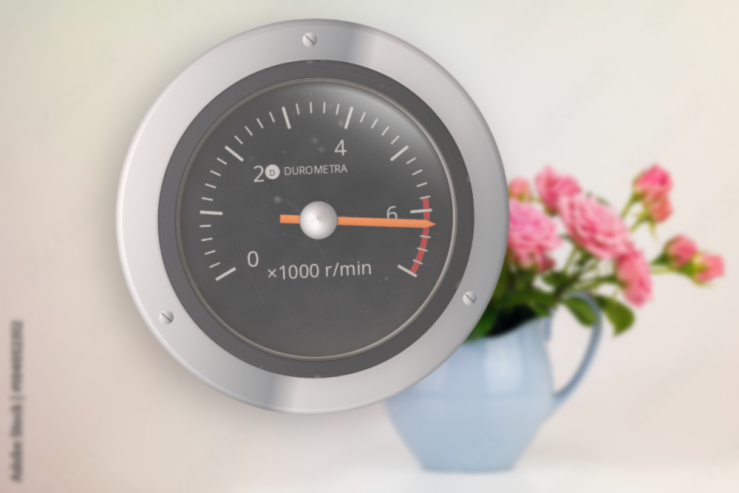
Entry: 6200 rpm
